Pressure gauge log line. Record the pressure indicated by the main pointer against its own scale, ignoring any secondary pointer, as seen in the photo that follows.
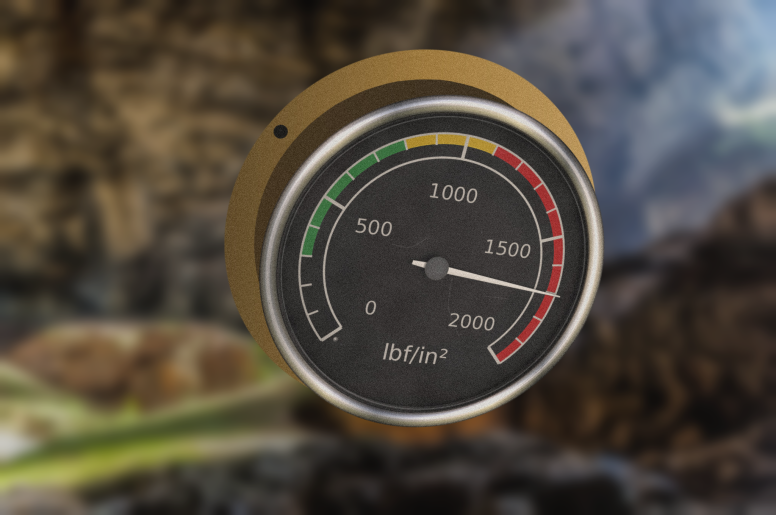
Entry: 1700 psi
